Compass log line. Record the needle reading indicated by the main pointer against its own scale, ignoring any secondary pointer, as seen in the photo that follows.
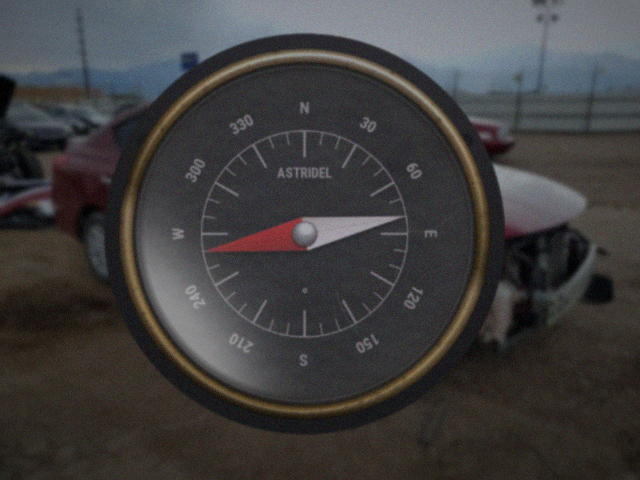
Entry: 260 °
